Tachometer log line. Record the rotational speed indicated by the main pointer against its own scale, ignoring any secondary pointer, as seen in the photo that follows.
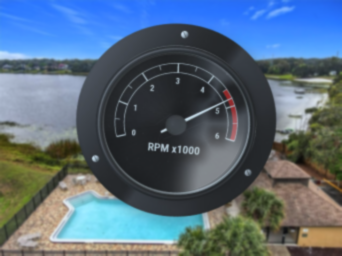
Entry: 4750 rpm
